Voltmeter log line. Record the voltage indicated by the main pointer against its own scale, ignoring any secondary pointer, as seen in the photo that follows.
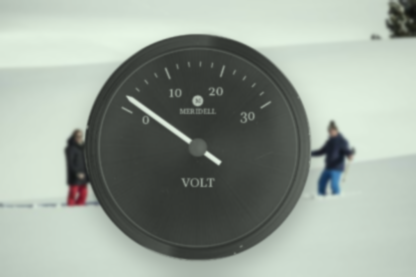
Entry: 2 V
